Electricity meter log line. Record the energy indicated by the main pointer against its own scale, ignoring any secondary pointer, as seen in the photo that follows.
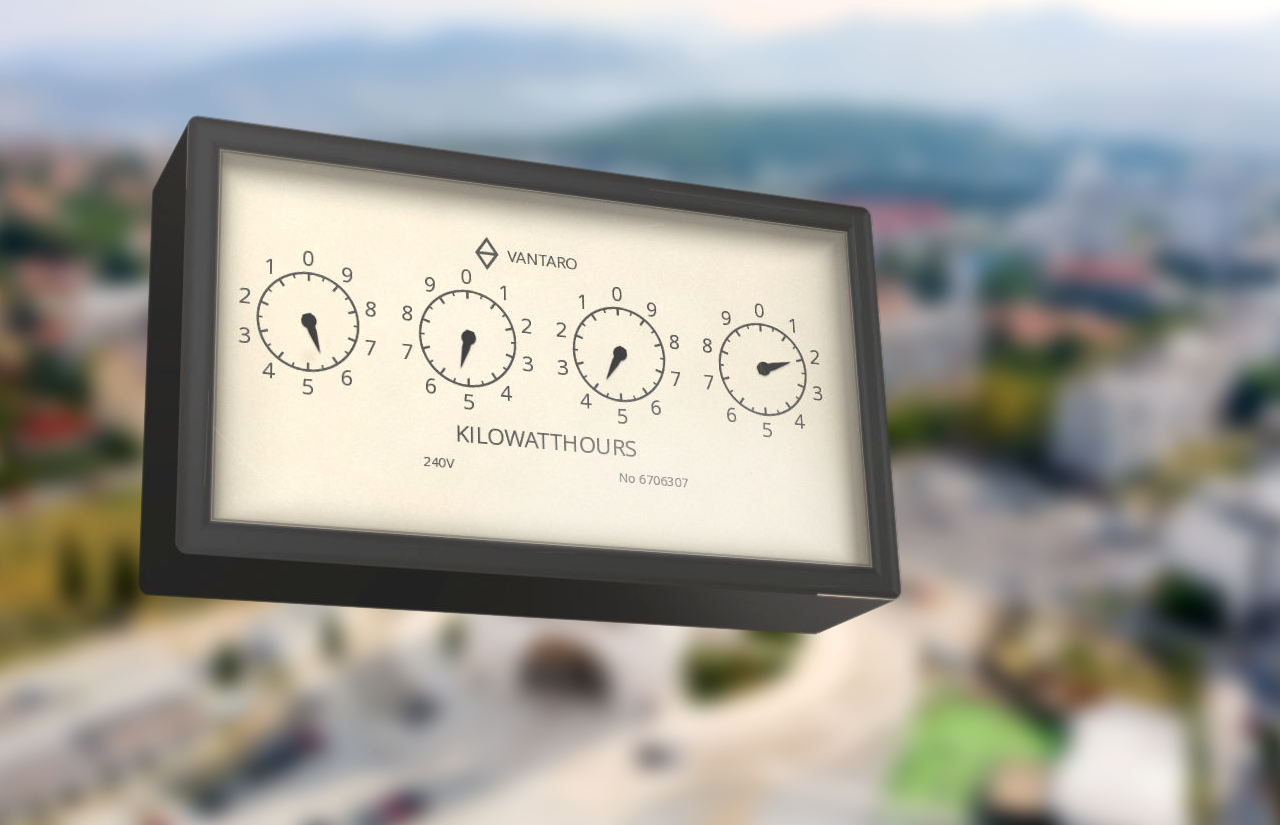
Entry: 5542 kWh
